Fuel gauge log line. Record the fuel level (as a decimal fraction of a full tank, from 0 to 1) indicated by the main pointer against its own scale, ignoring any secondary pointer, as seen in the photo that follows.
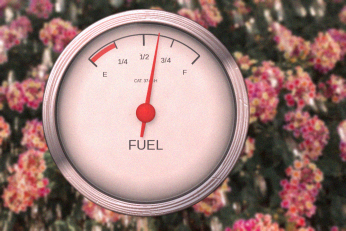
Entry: 0.625
